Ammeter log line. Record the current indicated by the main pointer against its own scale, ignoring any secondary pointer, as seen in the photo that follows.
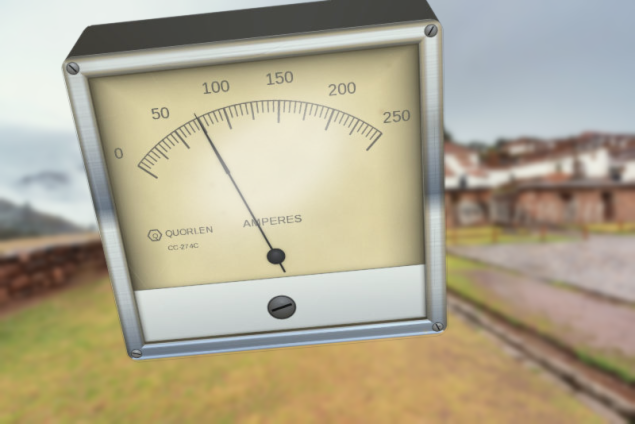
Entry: 75 A
